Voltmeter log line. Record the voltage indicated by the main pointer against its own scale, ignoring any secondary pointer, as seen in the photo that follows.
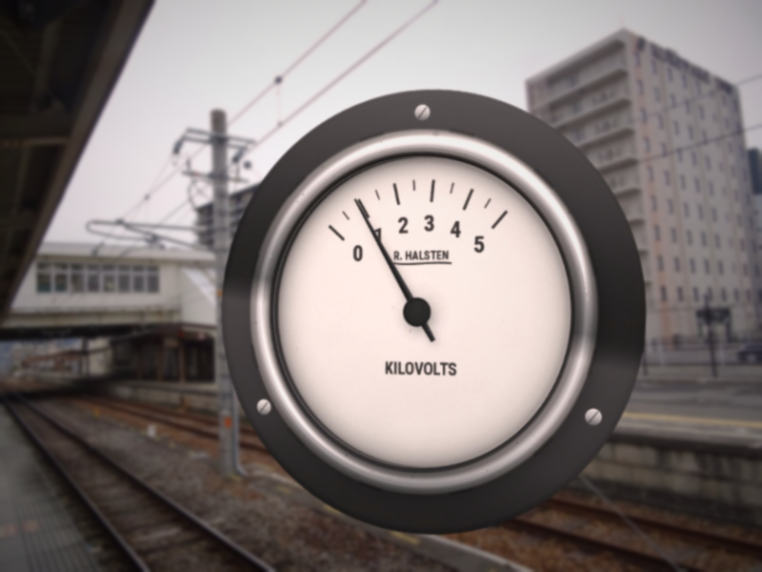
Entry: 1 kV
